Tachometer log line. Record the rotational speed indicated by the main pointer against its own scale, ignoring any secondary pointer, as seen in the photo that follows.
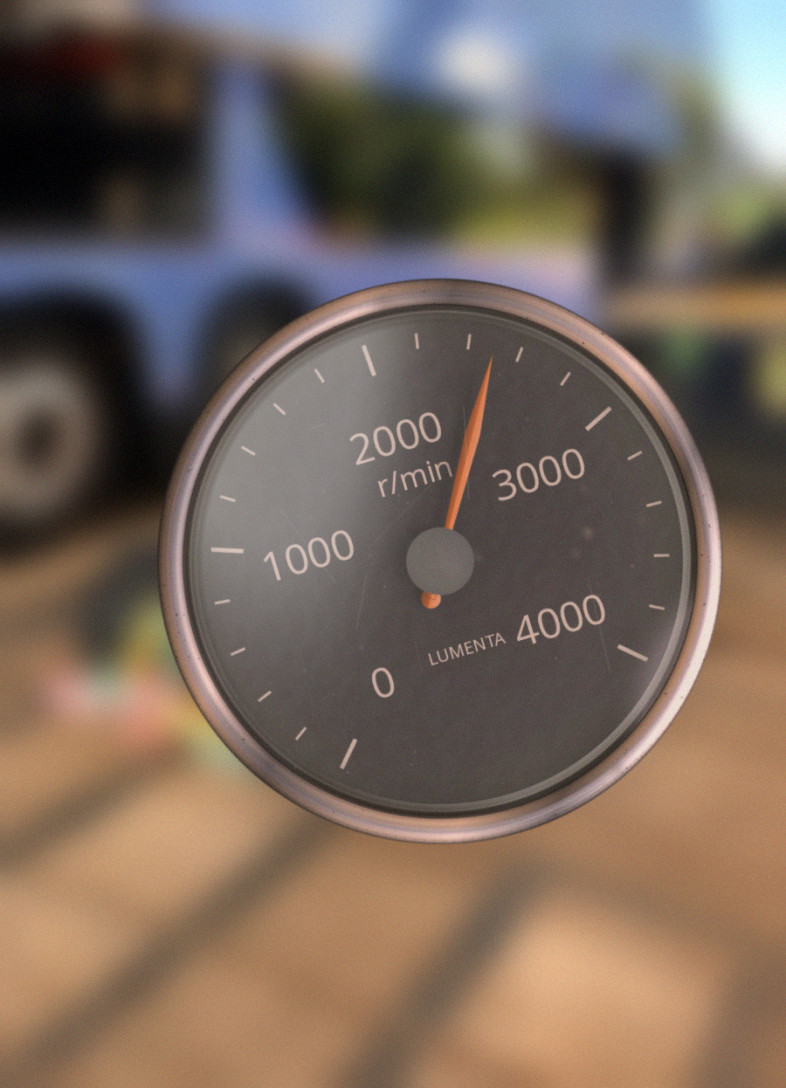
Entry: 2500 rpm
